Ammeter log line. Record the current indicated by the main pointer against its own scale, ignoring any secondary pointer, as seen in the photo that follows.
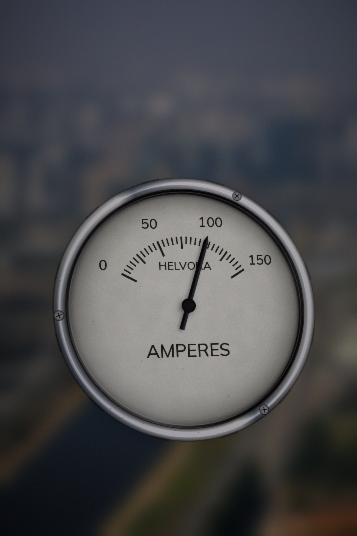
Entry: 100 A
